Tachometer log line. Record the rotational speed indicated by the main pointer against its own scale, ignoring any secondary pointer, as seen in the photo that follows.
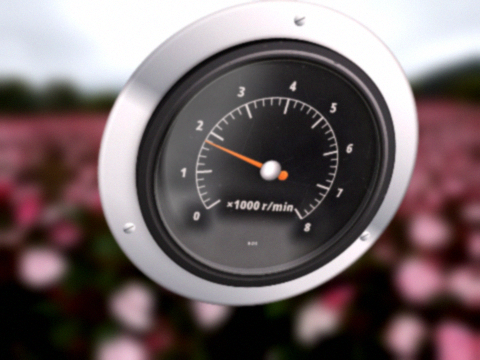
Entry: 1800 rpm
